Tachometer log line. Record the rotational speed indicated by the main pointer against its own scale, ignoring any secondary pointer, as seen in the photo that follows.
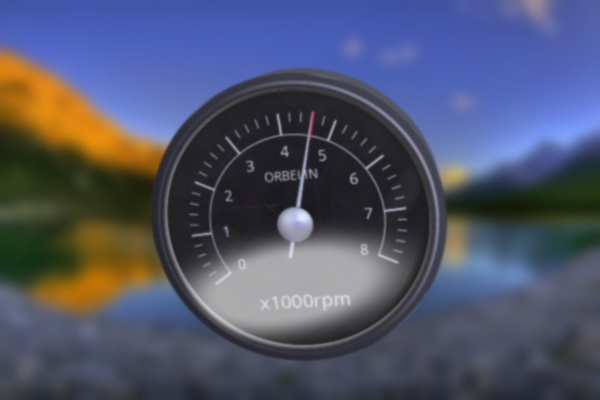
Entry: 4600 rpm
